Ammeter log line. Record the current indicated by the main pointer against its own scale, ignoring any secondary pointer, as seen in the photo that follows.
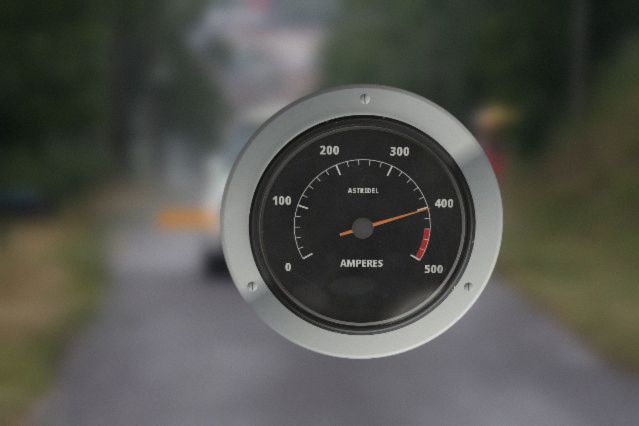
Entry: 400 A
